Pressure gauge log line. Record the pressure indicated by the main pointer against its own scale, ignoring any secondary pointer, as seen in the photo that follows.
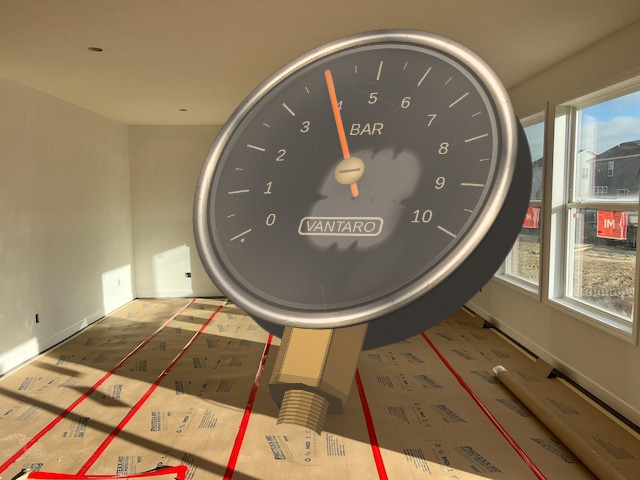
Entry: 4 bar
